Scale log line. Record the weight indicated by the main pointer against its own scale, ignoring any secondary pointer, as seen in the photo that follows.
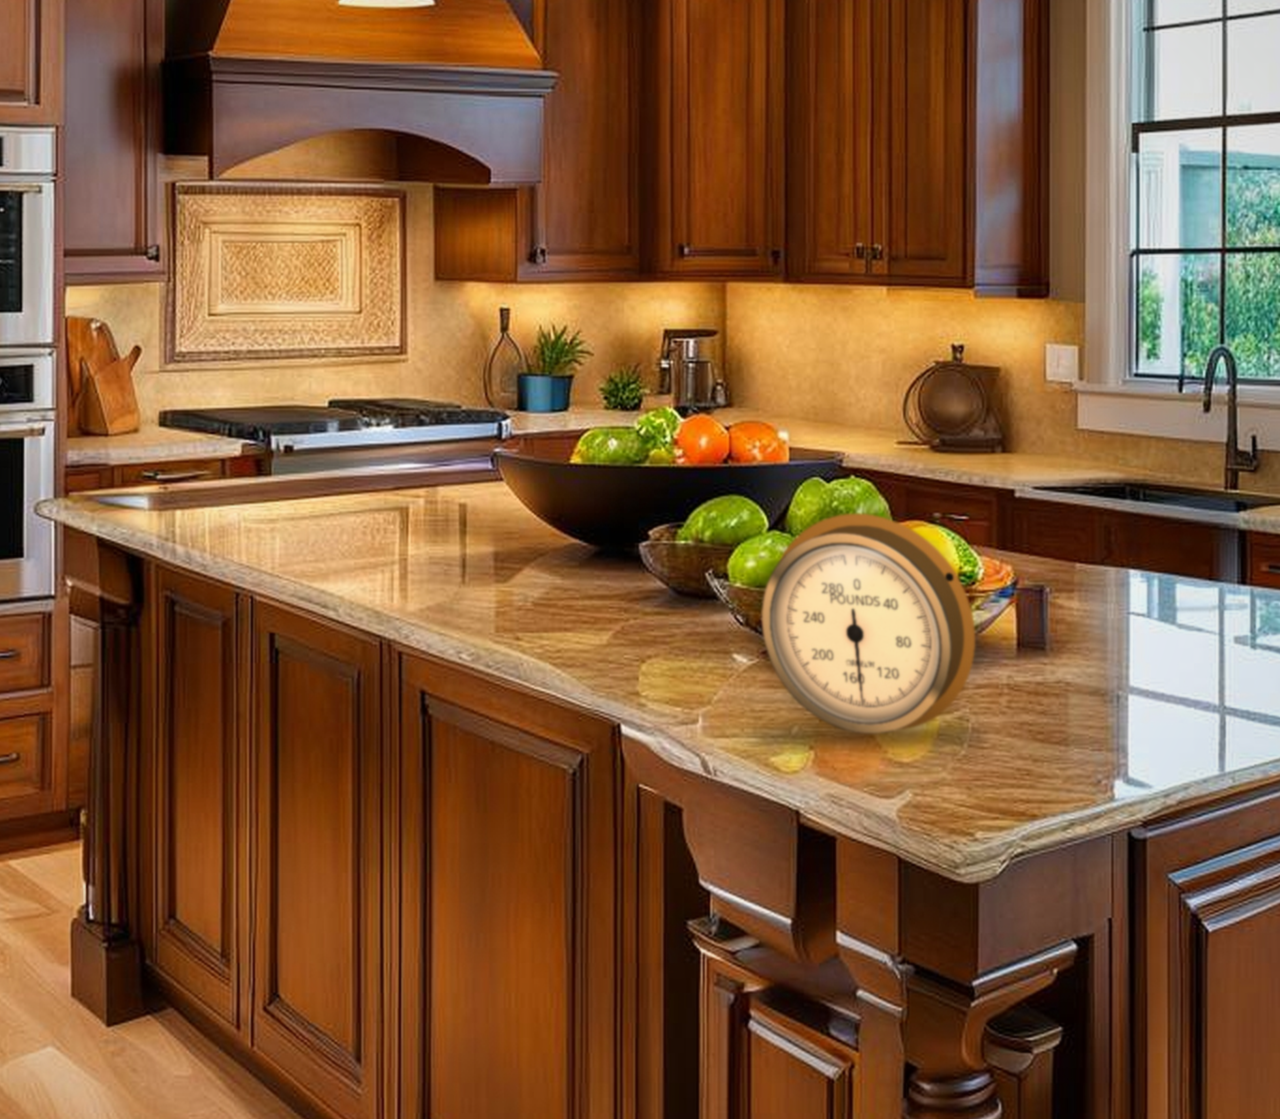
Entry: 150 lb
